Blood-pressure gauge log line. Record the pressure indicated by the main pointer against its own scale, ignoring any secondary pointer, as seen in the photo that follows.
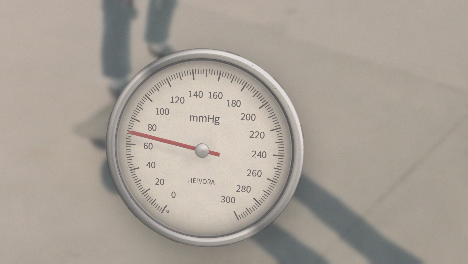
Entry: 70 mmHg
